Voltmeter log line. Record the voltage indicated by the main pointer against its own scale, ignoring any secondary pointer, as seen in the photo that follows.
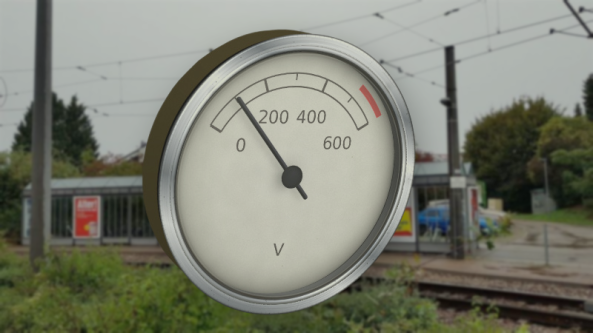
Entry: 100 V
